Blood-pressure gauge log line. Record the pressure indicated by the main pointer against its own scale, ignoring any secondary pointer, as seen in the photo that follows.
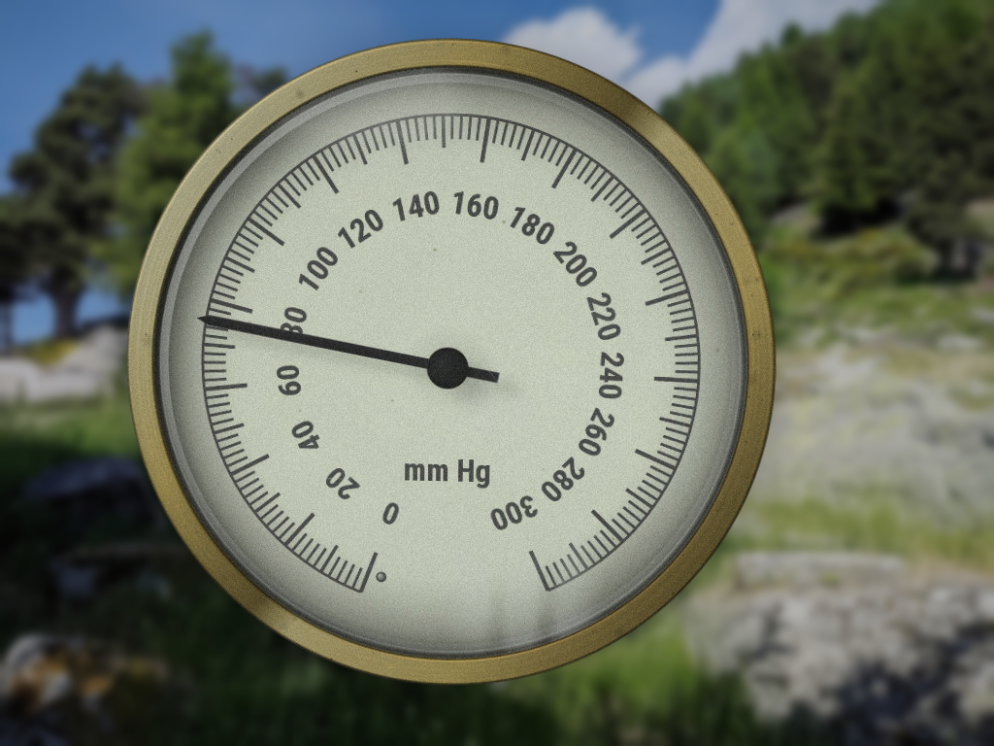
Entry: 76 mmHg
